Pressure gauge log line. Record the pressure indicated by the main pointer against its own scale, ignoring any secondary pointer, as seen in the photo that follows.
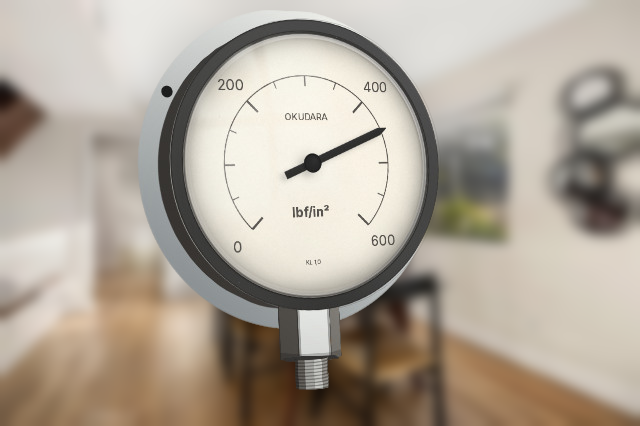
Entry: 450 psi
